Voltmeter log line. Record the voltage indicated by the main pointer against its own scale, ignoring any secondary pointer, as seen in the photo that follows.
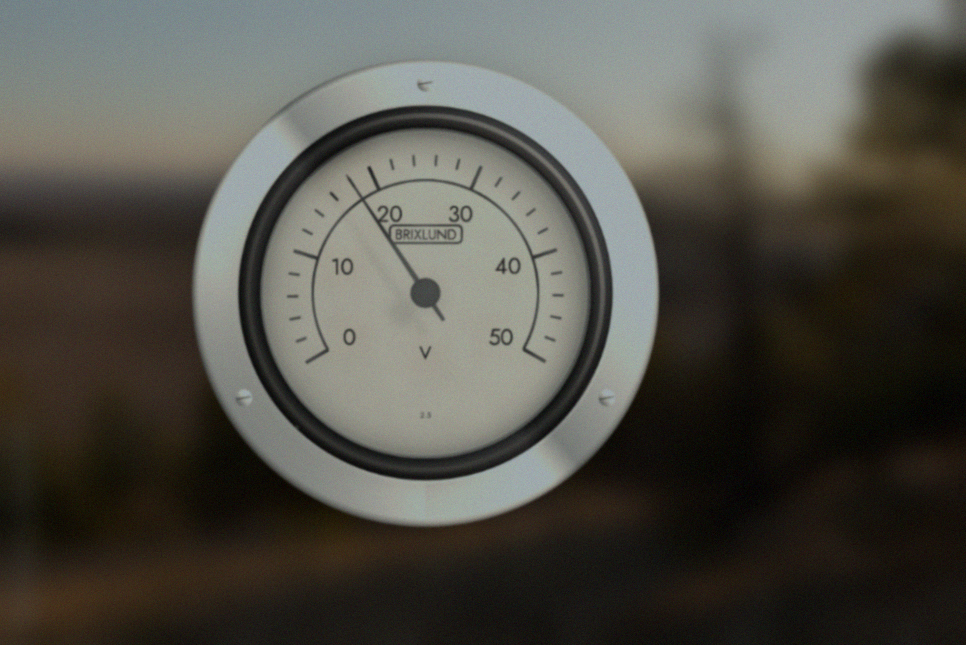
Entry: 18 V
